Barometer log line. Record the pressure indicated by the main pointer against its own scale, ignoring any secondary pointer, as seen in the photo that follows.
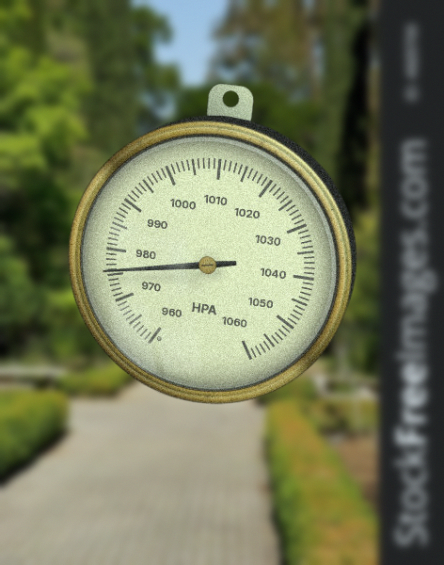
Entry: 976 hPa
